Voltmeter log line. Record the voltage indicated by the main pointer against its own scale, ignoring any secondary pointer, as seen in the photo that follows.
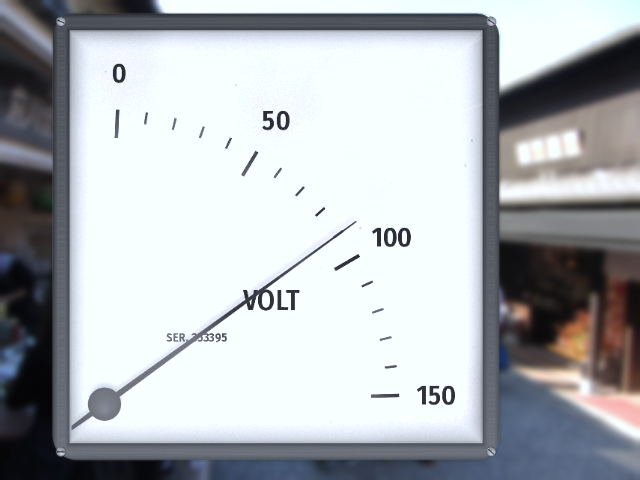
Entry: 90 V
